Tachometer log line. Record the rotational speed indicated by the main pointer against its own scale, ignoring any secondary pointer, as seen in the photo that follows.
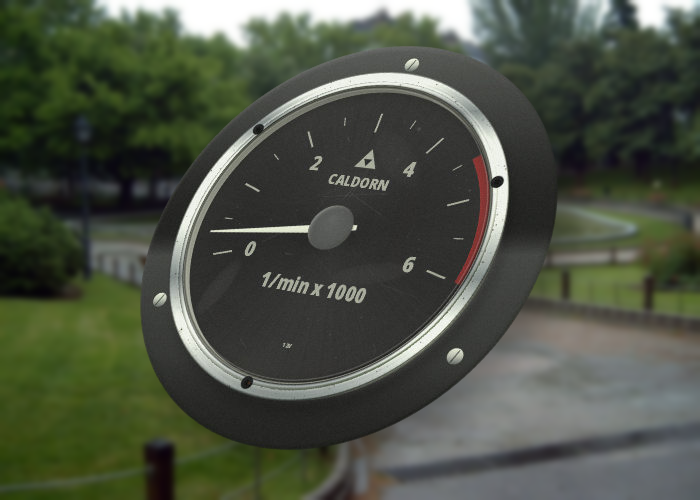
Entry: 250 rpm
